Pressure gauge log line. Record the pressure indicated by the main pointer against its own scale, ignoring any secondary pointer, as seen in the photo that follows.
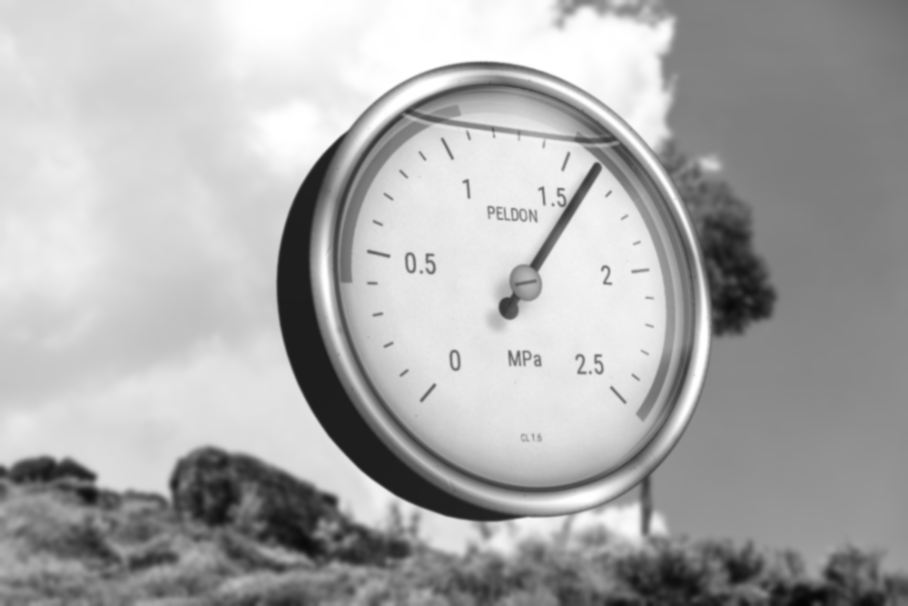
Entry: 1.6 MPa
